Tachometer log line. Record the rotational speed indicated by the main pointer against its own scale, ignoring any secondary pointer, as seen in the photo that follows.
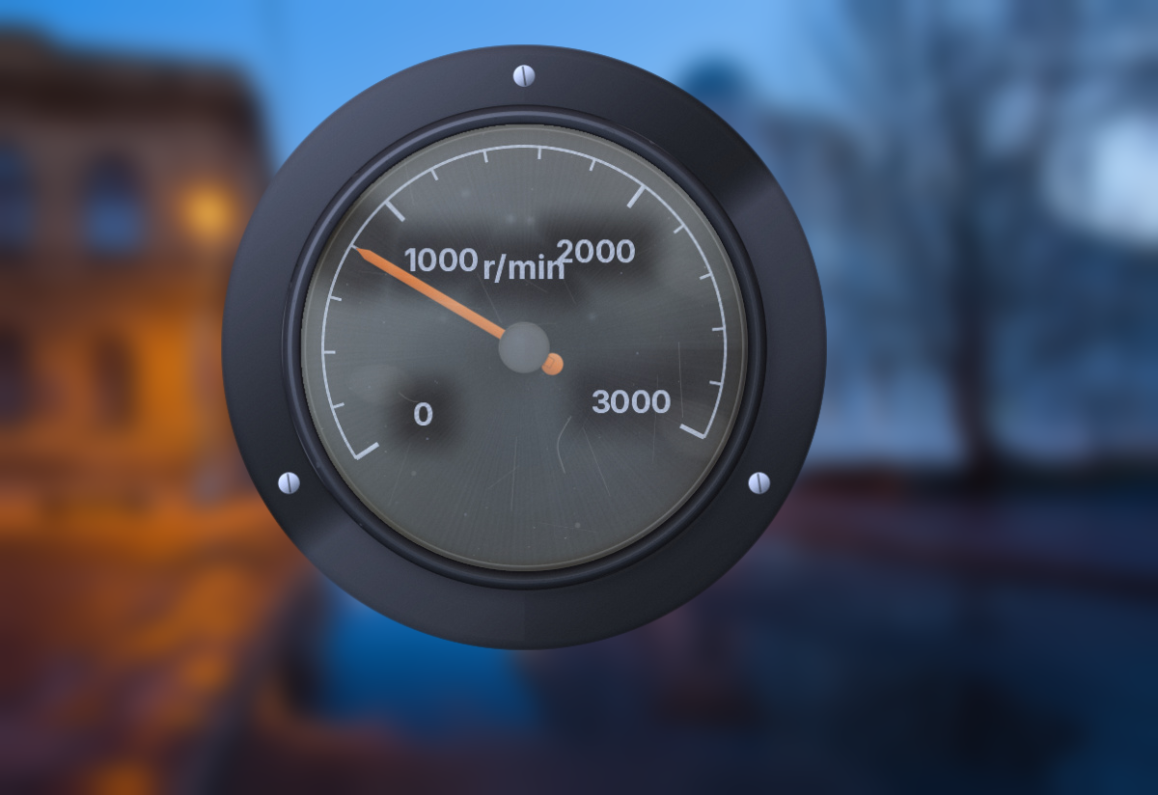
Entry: 800 rpm
